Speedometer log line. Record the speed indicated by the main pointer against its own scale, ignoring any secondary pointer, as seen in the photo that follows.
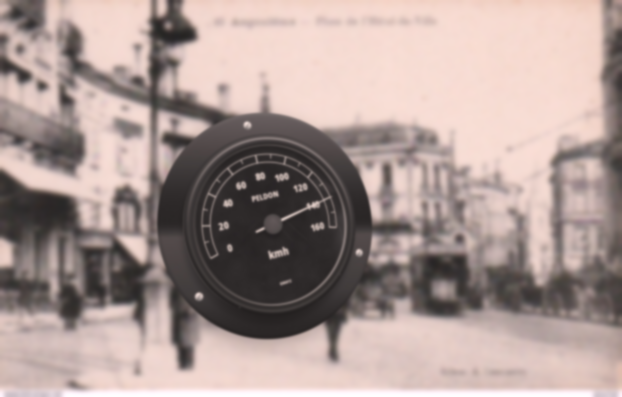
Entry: 140 km/h
